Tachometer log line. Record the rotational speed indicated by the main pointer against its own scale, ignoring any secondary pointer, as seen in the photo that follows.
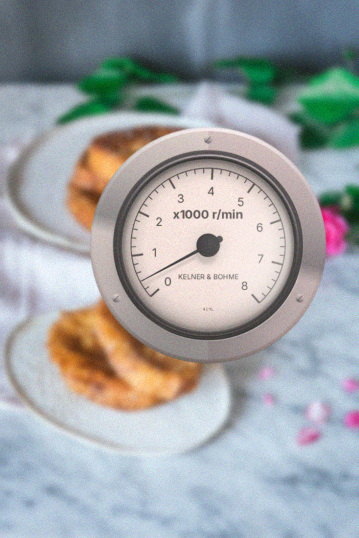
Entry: 400 rpm
